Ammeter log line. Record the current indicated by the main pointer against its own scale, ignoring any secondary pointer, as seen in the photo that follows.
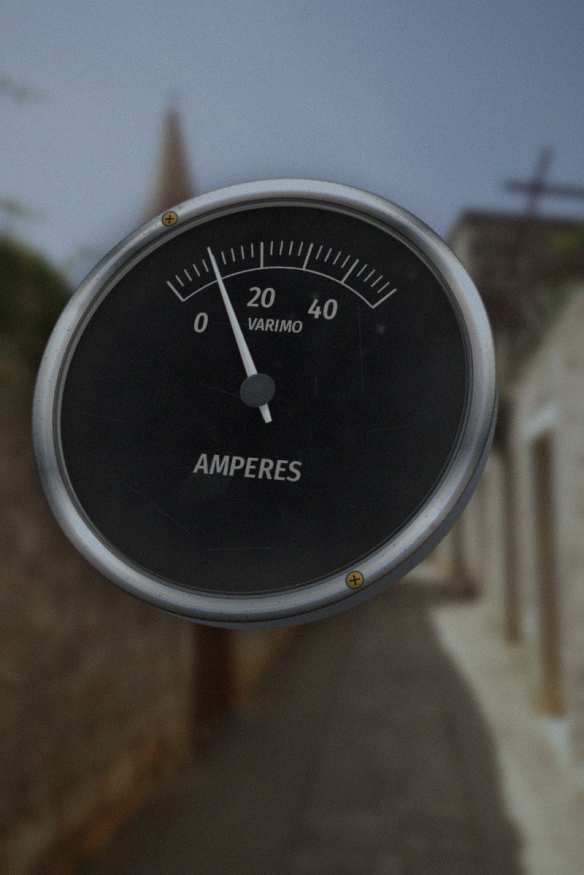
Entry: 10 A
